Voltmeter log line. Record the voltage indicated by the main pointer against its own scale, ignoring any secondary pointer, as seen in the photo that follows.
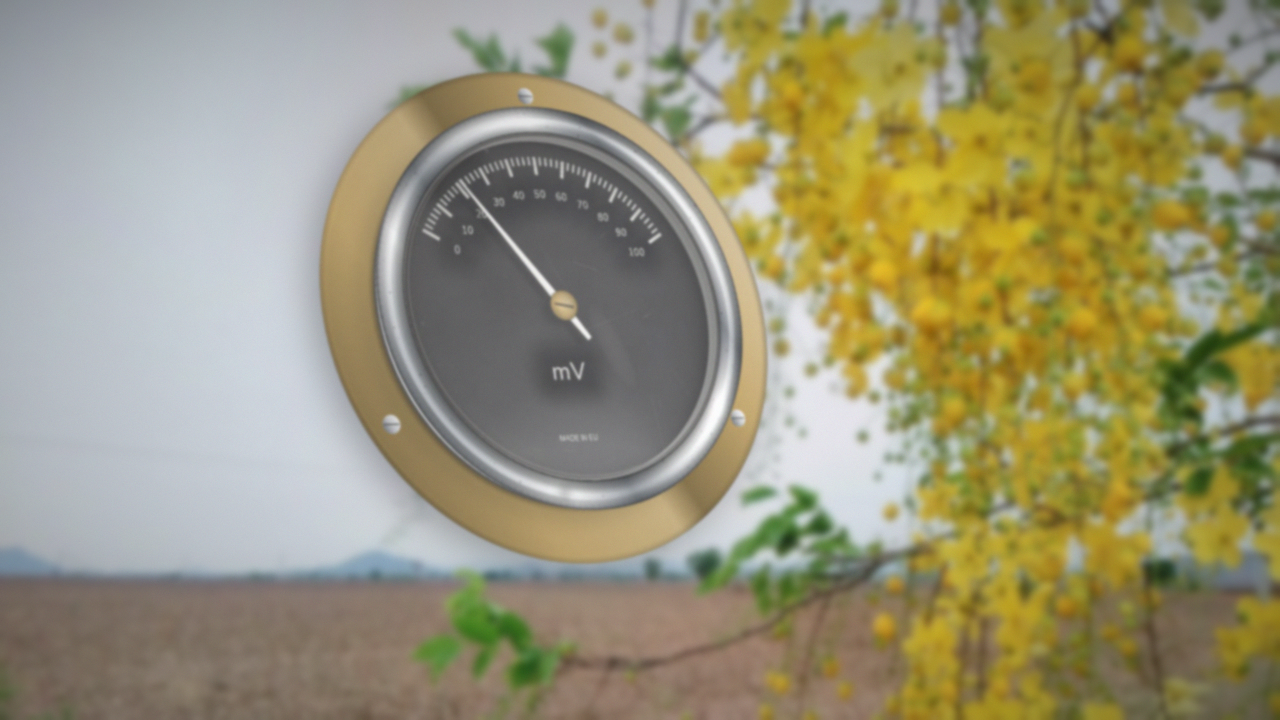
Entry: 20 mV
